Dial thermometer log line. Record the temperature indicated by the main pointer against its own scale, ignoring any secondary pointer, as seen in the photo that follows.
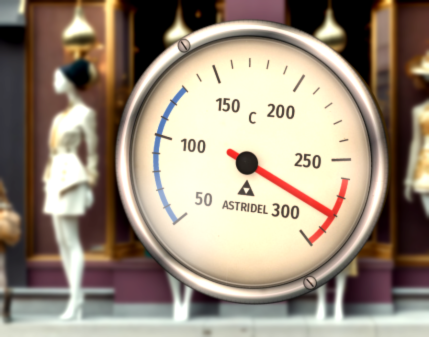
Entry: 280 °C
